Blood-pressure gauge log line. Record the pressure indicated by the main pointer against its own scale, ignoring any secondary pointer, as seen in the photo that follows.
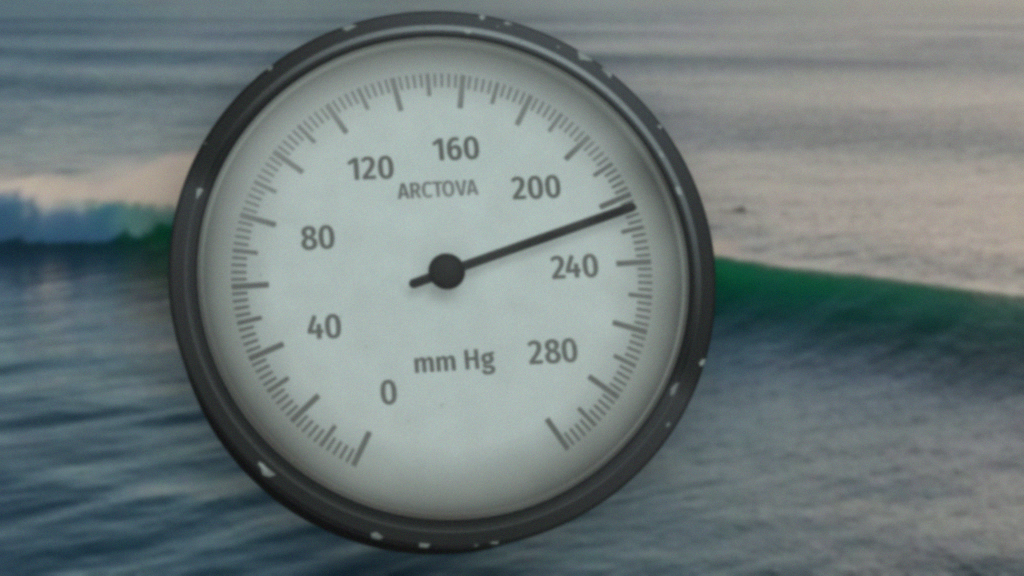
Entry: 224 mmHg
